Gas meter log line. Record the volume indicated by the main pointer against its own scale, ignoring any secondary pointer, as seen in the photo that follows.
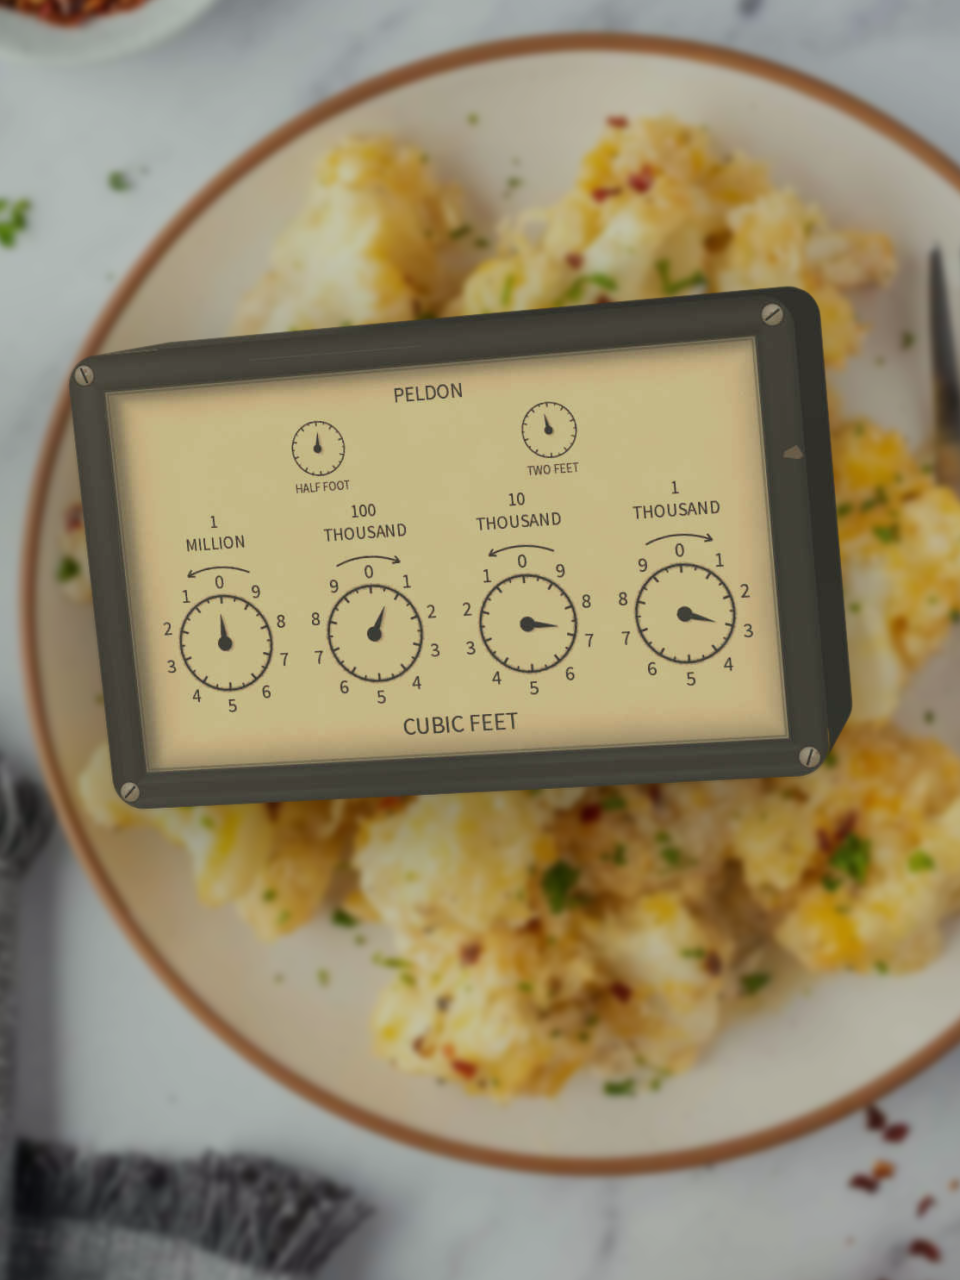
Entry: 7300 ft³
